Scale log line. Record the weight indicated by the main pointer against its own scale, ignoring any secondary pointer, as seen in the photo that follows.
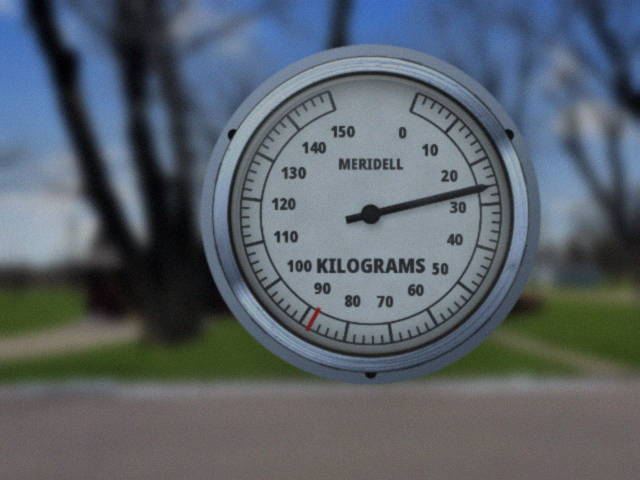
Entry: 26 kg
